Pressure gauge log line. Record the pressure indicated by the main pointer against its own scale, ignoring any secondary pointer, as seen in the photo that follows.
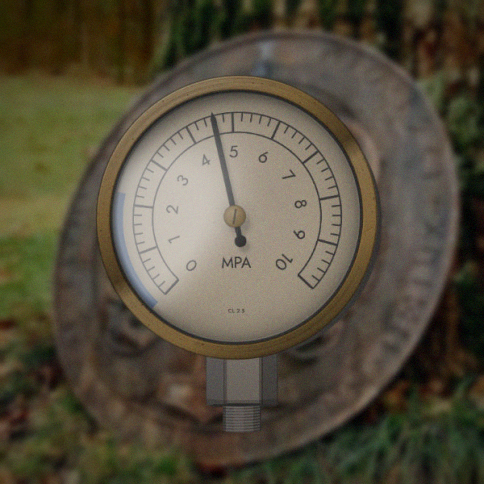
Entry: 4.6 MPa
